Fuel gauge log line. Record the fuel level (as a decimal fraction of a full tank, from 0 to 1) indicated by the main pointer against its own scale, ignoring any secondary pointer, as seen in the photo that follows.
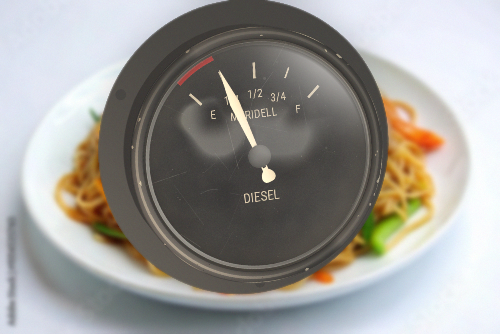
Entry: 0.25
